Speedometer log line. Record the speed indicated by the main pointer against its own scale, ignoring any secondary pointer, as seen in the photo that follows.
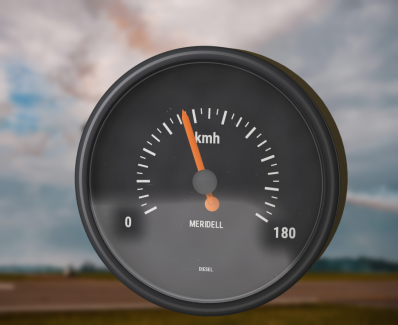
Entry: 75 km/h
